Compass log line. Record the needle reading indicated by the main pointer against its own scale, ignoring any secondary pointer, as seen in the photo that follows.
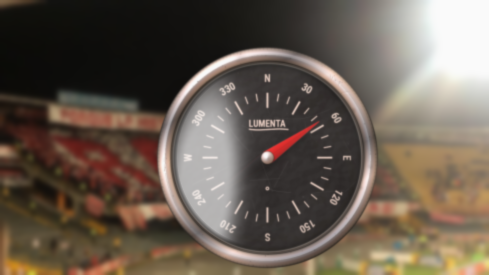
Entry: 55 °
